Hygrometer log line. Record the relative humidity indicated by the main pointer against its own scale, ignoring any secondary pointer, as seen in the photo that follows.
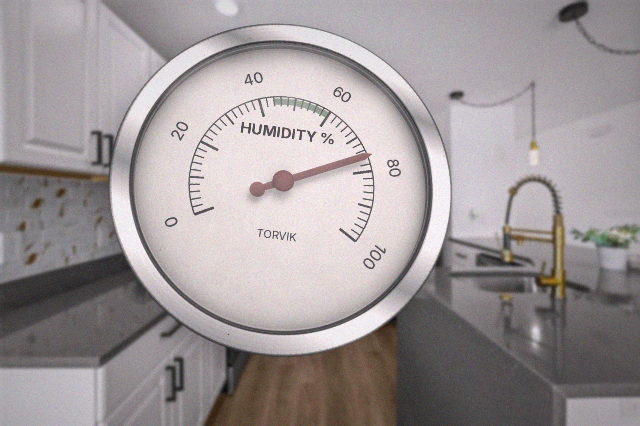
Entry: 76 %
